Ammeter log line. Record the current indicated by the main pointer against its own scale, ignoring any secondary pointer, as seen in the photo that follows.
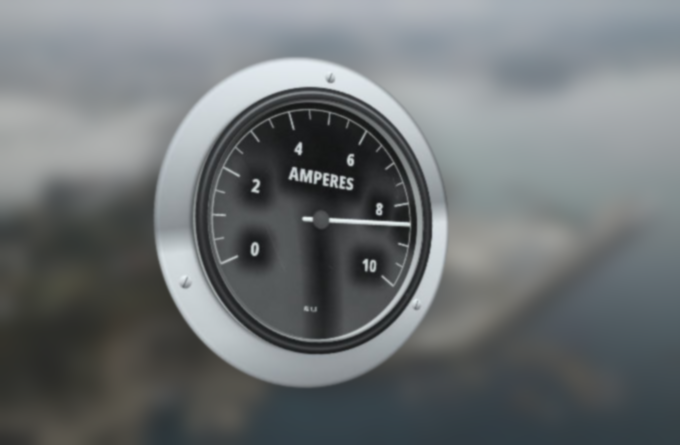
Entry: 8.5 A
